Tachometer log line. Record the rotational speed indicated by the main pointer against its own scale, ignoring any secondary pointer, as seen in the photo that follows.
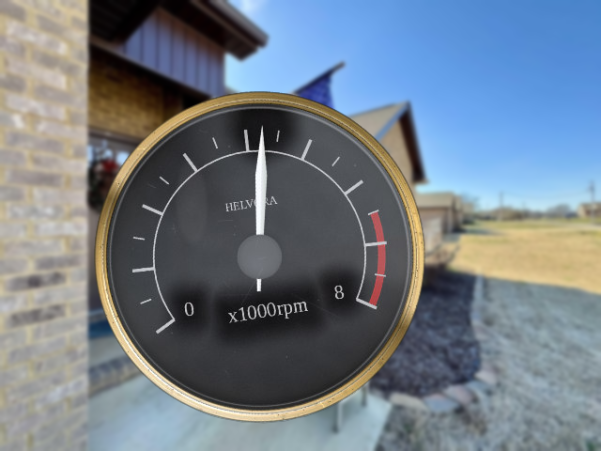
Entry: 4250 rpm
